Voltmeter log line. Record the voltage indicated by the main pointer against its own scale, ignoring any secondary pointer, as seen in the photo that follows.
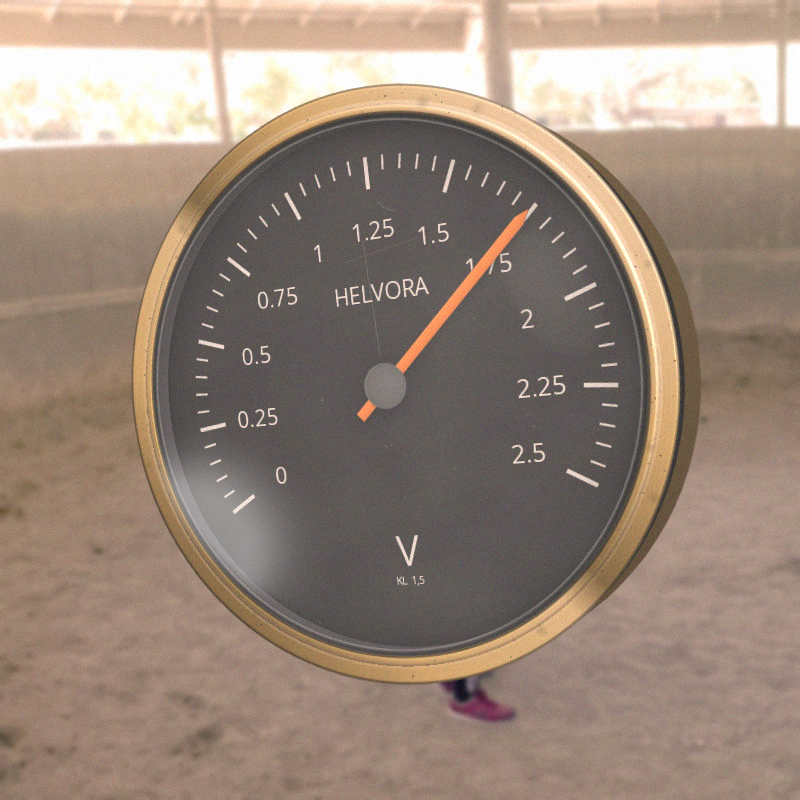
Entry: 1.75 V
